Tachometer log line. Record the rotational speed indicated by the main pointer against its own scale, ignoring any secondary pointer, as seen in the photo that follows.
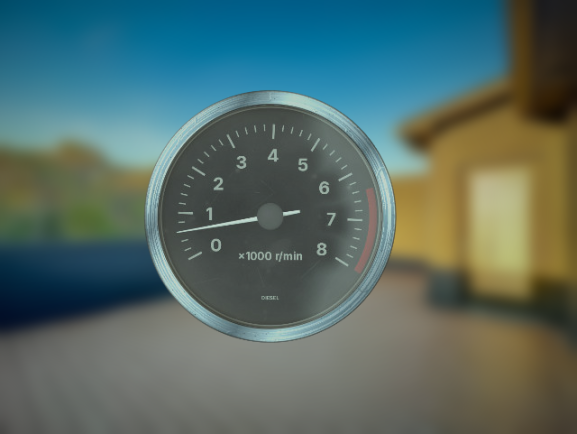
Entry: 600 rpm
